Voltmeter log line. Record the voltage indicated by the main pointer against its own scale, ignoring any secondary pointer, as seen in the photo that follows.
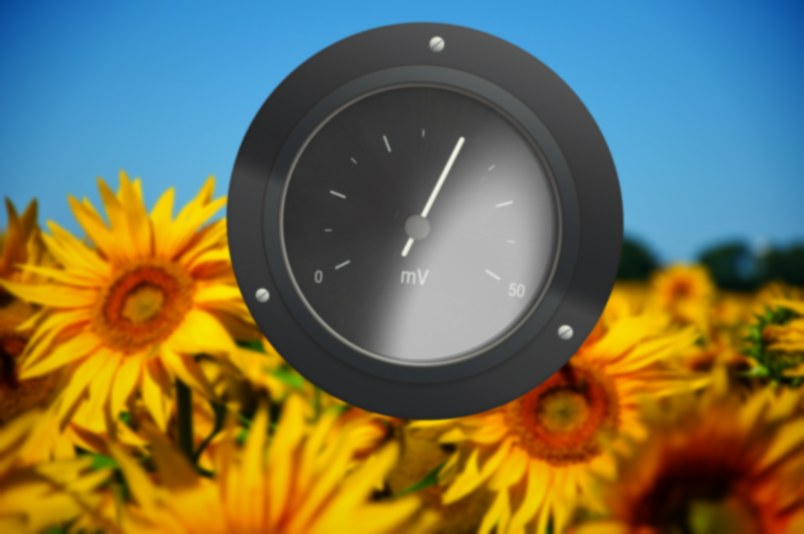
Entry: 30 mV
